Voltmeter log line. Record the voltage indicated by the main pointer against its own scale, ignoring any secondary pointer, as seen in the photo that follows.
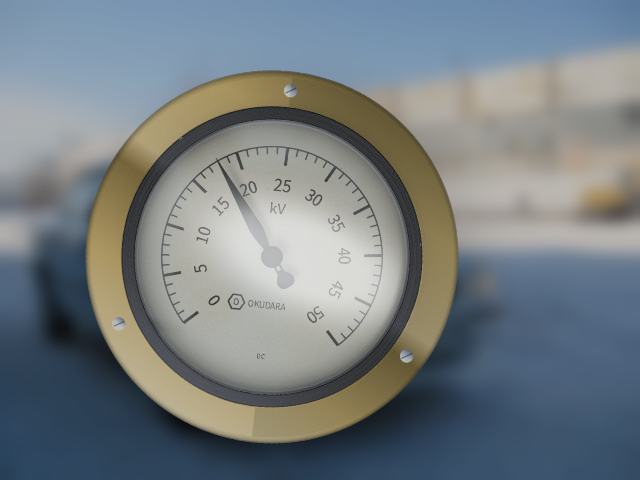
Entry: 18 kV
